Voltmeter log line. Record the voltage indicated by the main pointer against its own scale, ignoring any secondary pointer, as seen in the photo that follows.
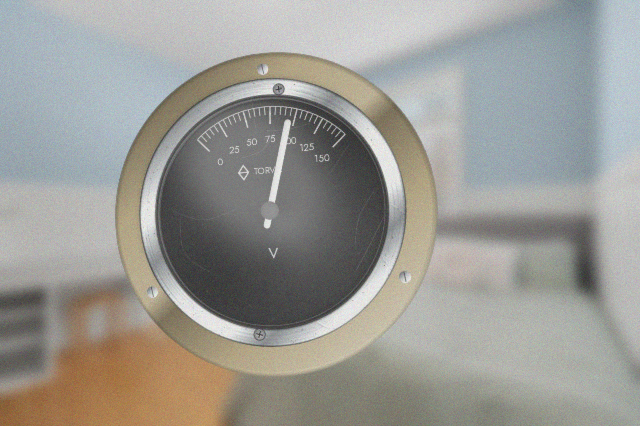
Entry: 95 V
